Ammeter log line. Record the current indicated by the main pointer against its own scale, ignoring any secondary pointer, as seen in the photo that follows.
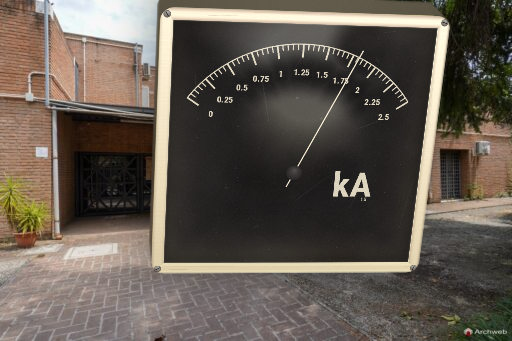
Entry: 1.8 kA
